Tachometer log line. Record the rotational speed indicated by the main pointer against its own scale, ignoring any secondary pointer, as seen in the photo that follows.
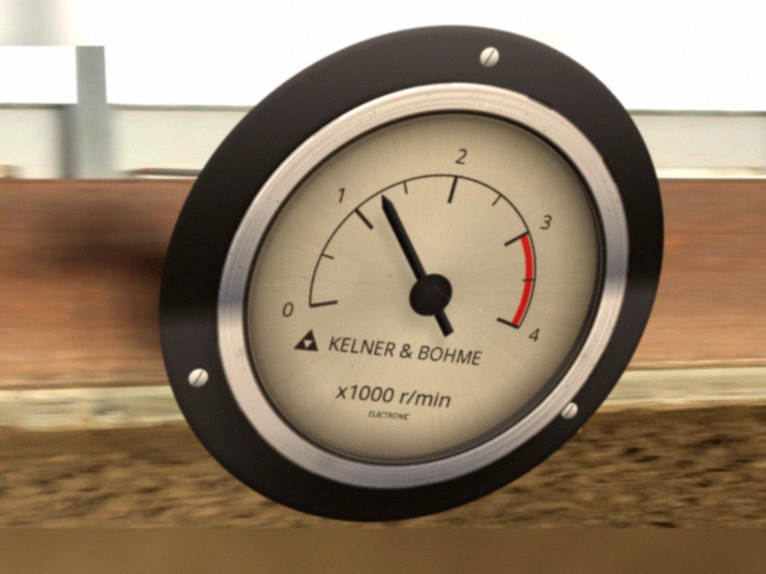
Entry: 1250 rpm
